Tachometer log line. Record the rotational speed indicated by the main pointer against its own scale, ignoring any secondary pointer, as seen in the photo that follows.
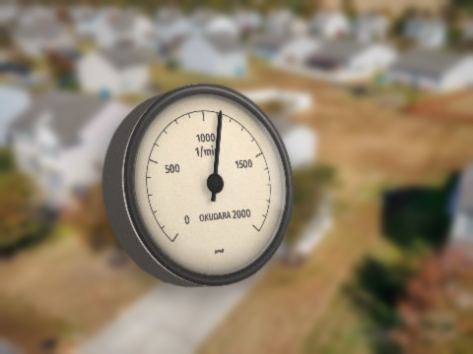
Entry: 1100 rpm
